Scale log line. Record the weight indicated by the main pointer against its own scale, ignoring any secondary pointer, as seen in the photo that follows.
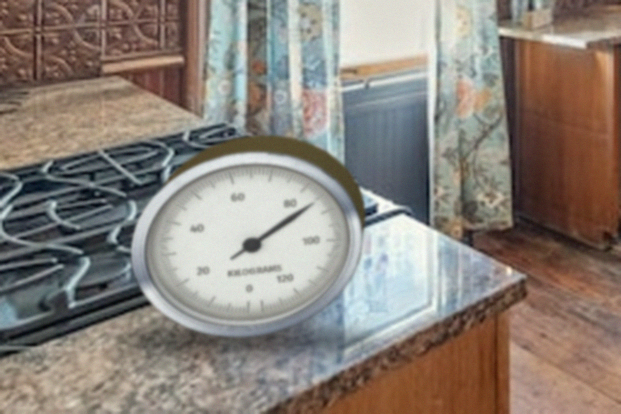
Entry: 85 kg
